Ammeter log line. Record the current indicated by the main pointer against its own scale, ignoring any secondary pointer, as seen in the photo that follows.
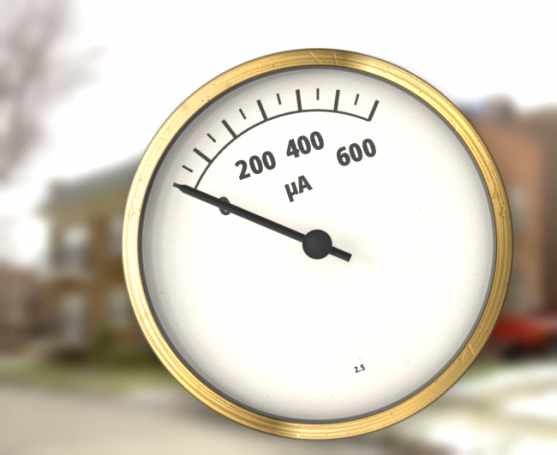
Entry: 0 µA
